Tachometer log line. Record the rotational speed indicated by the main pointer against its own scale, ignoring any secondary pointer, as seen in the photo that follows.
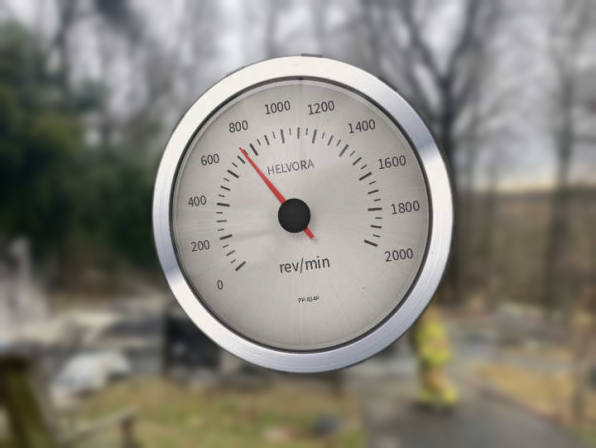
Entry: 750 rpm
